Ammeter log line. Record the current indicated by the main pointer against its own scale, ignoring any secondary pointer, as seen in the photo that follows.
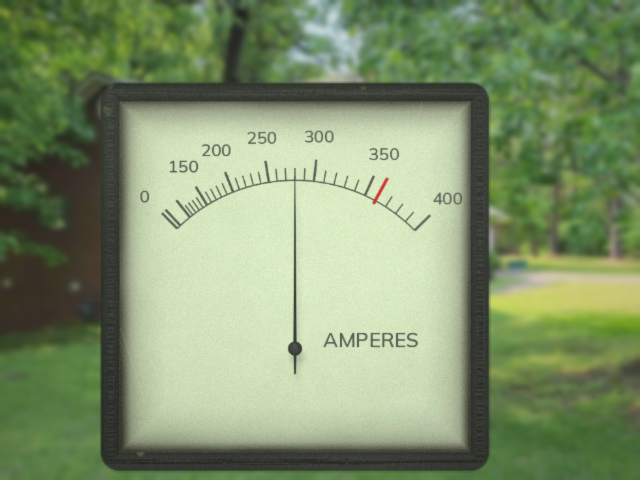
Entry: 280 A
